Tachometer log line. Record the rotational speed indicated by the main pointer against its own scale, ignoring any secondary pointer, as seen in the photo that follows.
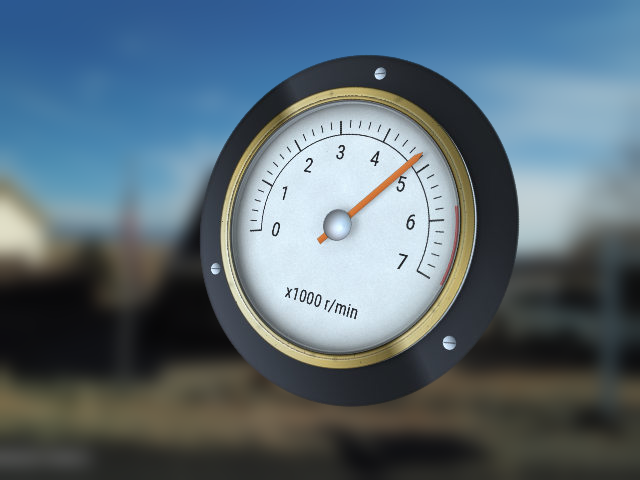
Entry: 4800 rpm
